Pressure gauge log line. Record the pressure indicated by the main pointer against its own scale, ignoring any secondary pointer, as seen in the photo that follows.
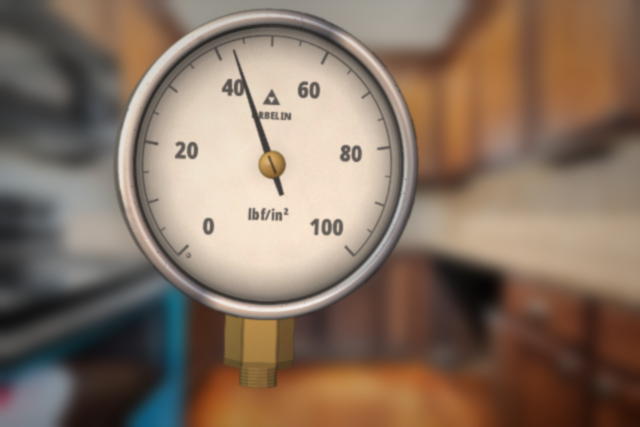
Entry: 42.5 psi
